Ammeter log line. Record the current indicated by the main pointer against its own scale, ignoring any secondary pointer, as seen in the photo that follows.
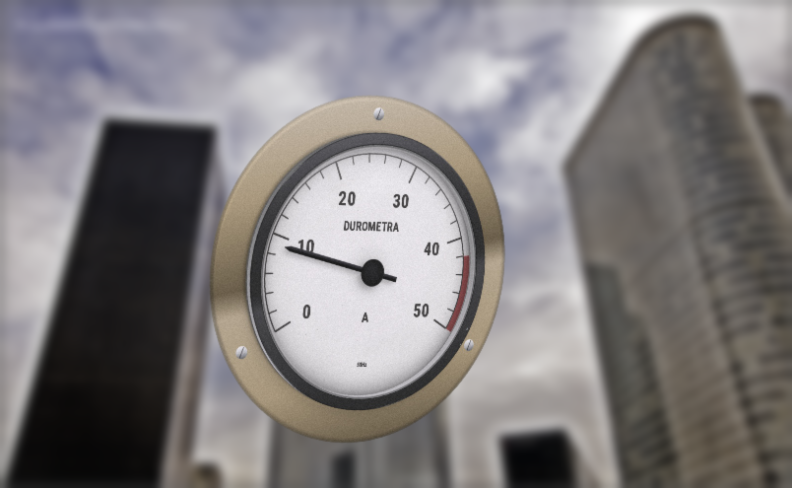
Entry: 9 A
